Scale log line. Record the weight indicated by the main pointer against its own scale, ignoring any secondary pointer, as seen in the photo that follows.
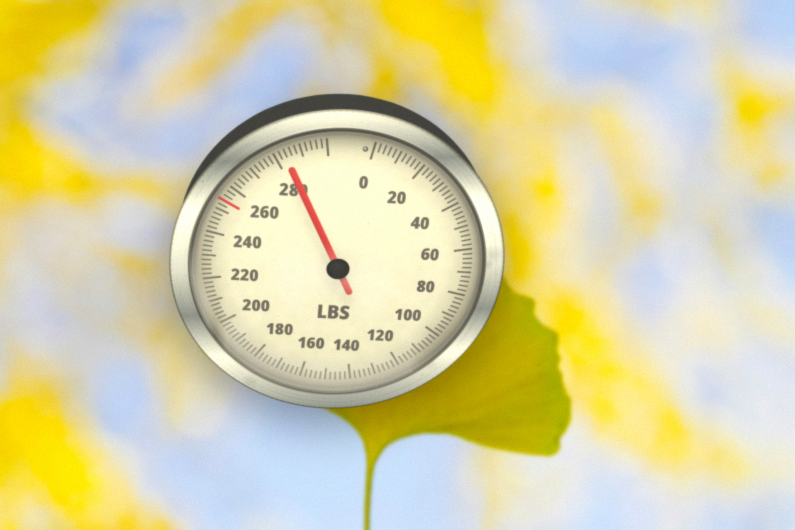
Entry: 284 lb
